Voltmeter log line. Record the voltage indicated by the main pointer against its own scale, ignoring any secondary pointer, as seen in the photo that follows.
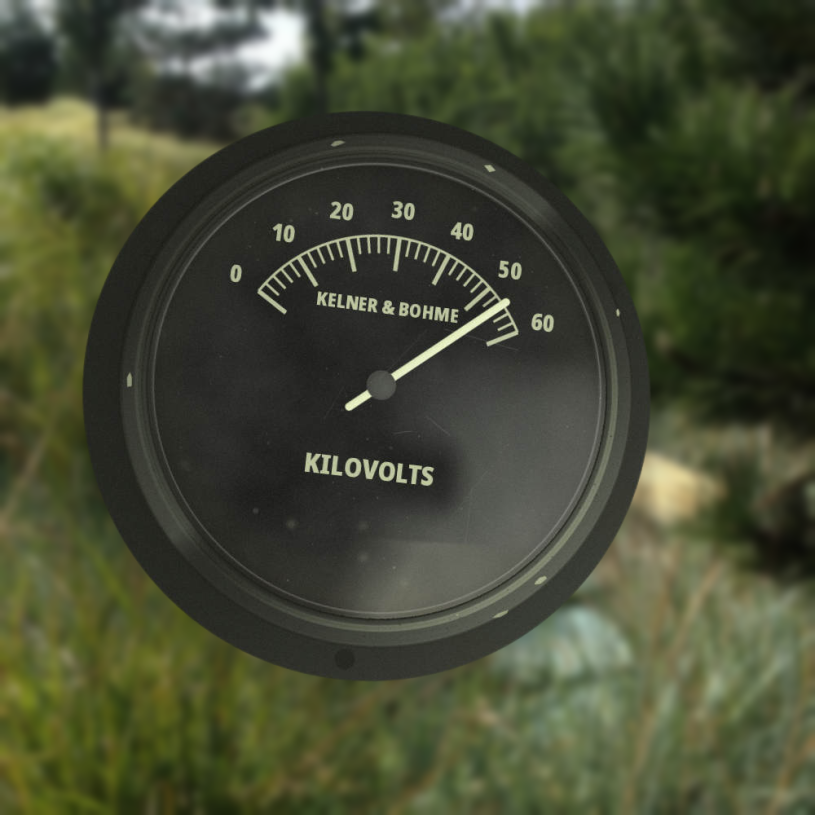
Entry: 54 kV
